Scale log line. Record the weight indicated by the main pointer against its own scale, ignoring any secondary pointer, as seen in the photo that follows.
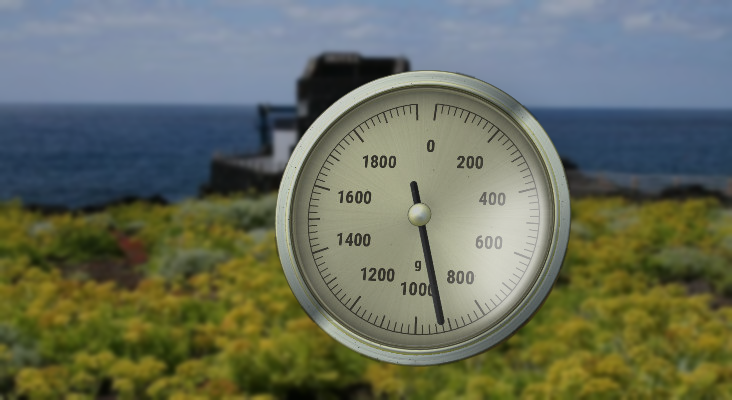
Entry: 920 g
